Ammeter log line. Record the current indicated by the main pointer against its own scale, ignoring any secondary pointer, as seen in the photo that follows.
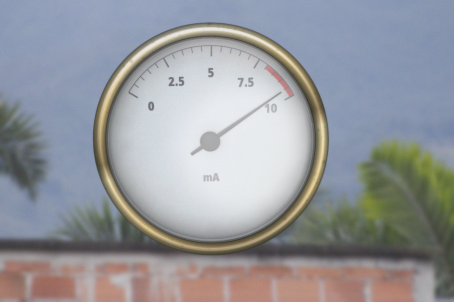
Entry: 9.5 mA
